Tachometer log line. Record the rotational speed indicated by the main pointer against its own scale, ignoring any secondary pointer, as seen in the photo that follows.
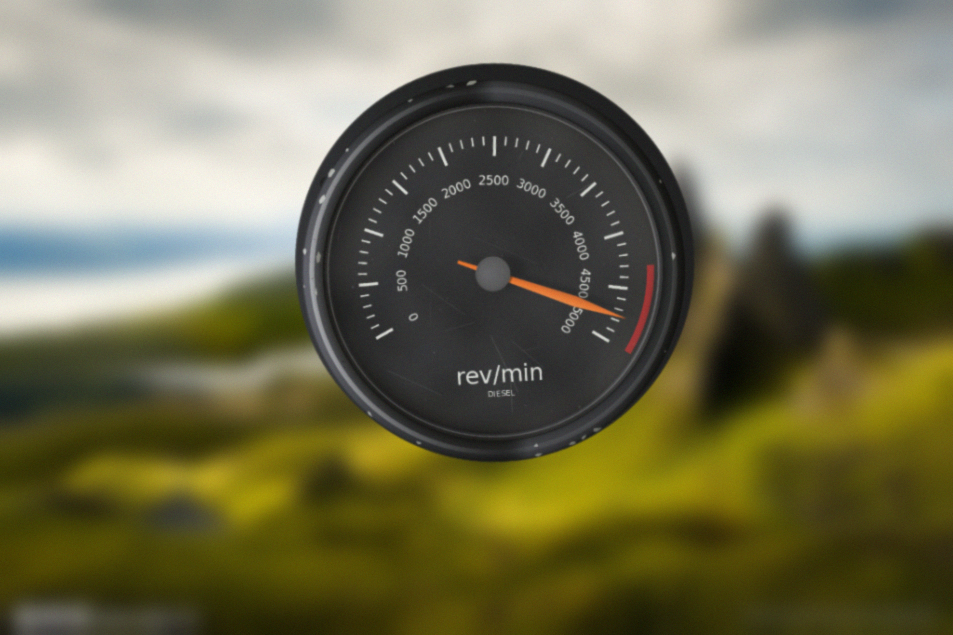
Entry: 4750 rpm
